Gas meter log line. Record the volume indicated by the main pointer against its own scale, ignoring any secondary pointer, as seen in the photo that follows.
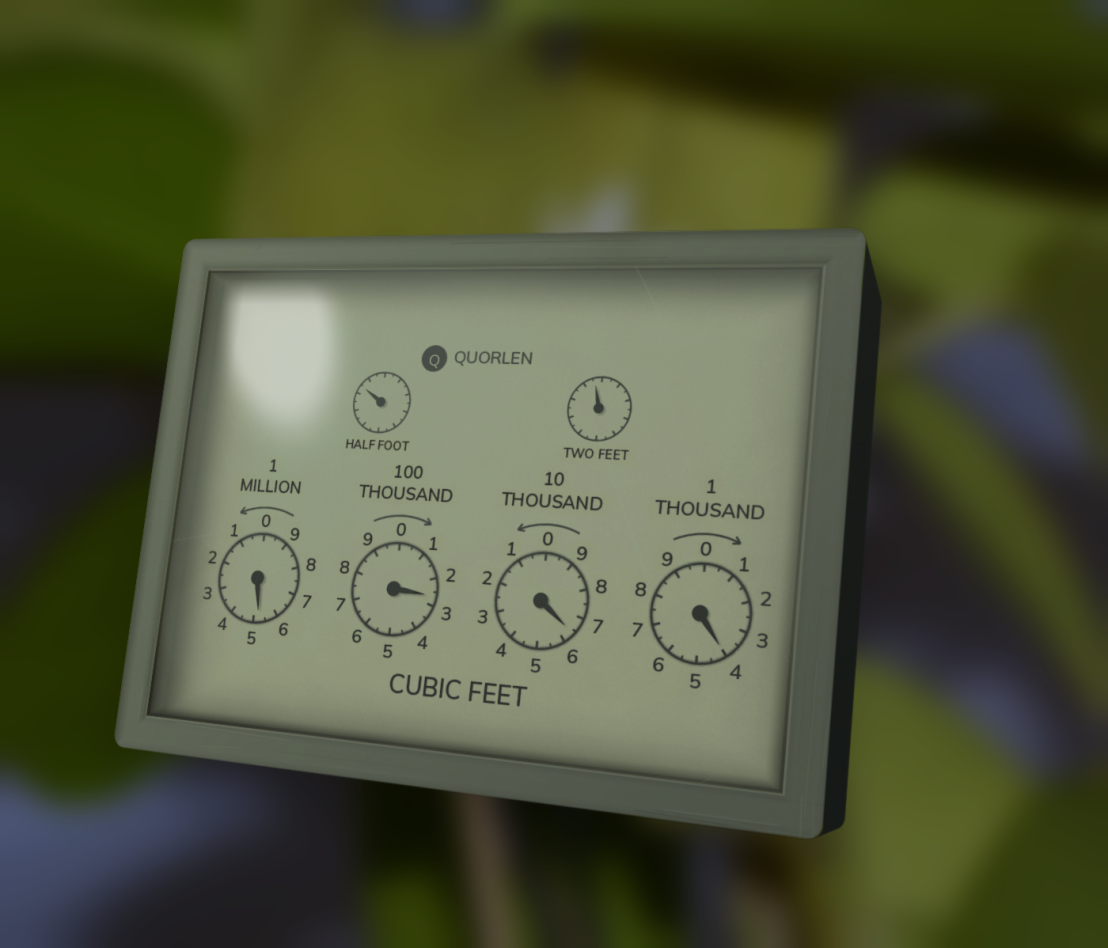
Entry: 526400 ft³
